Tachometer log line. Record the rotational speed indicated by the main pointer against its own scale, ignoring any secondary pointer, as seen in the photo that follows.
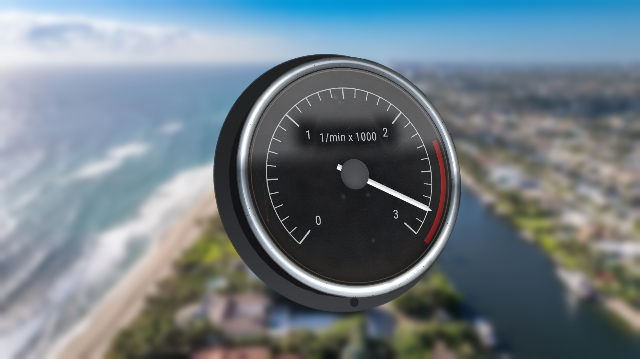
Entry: 2800 rpm
